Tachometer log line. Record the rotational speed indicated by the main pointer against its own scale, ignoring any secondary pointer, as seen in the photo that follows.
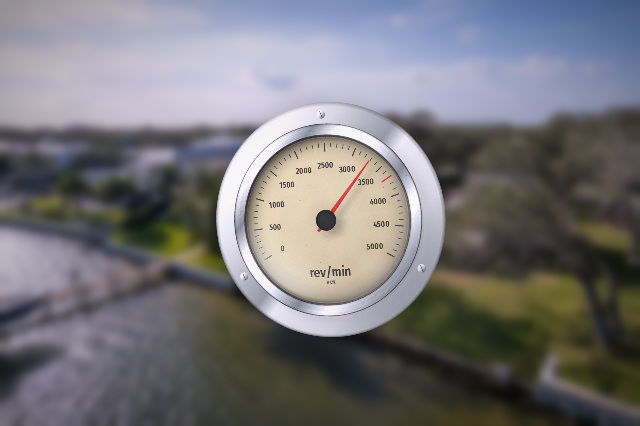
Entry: 3300 rpm
